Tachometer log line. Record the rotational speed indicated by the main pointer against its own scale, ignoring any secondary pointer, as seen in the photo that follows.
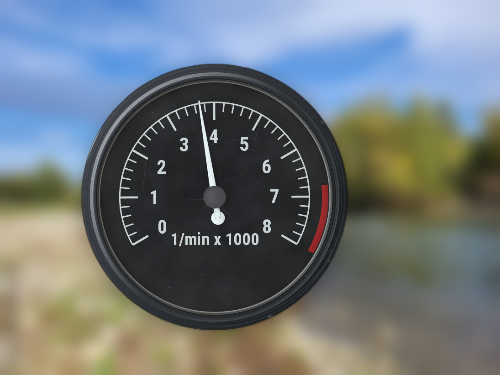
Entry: 3700 rpm
